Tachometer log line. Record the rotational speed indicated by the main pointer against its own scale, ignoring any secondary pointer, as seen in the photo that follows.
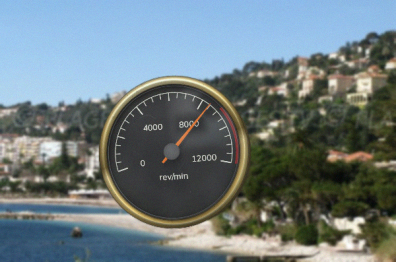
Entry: 8500 rpm
